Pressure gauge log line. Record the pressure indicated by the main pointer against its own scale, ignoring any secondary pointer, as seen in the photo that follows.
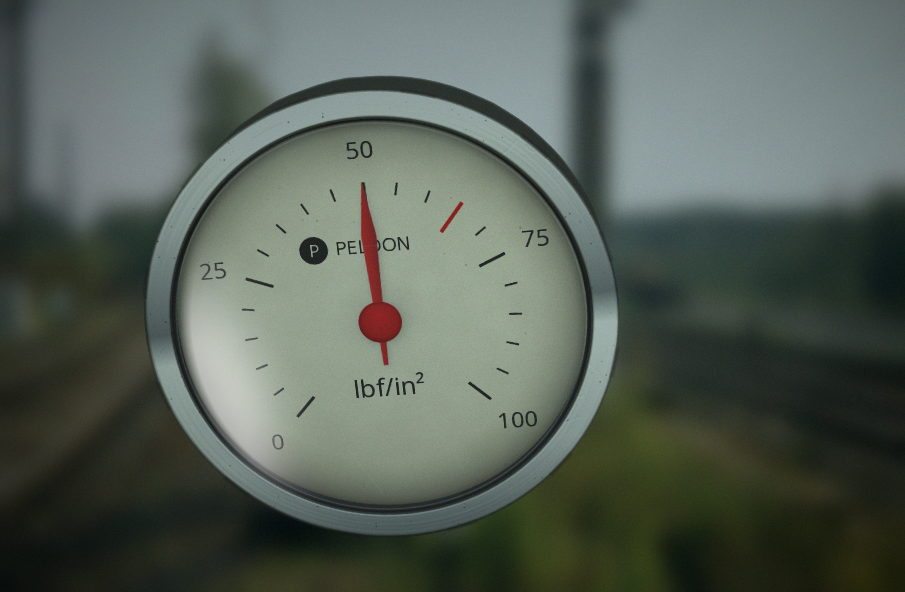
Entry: 50 psi
